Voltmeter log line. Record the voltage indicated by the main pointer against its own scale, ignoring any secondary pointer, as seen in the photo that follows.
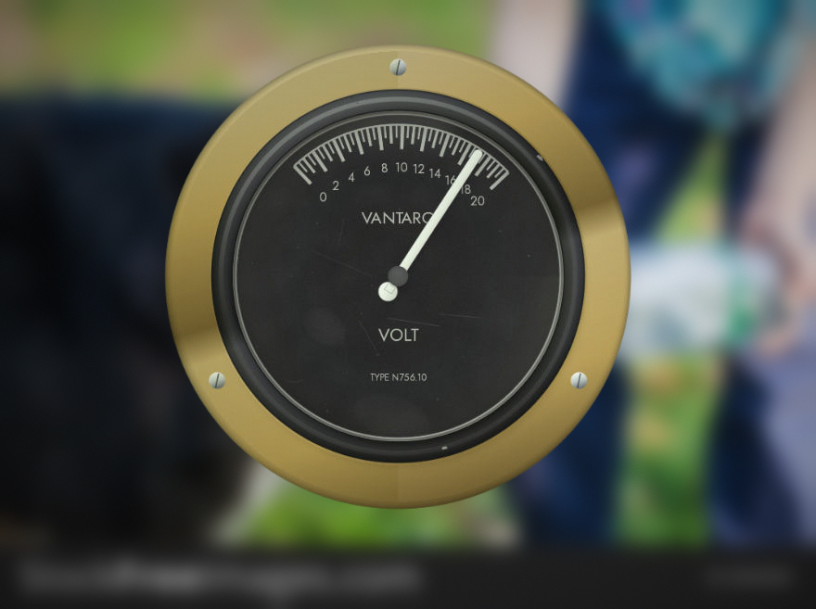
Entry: 17 V
